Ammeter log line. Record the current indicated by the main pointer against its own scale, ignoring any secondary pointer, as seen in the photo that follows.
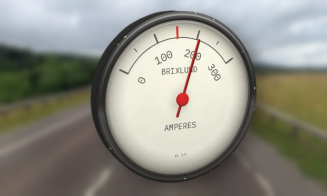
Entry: 200 A
